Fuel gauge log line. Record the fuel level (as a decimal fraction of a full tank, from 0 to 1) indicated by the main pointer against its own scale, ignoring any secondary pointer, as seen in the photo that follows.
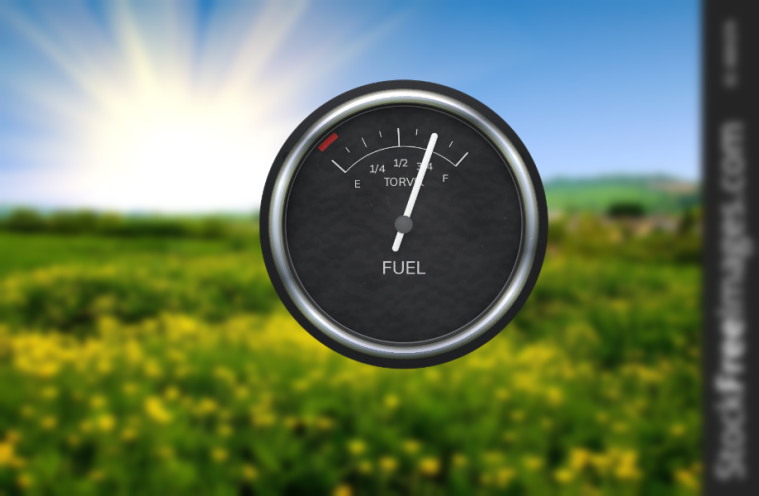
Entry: 0.75
